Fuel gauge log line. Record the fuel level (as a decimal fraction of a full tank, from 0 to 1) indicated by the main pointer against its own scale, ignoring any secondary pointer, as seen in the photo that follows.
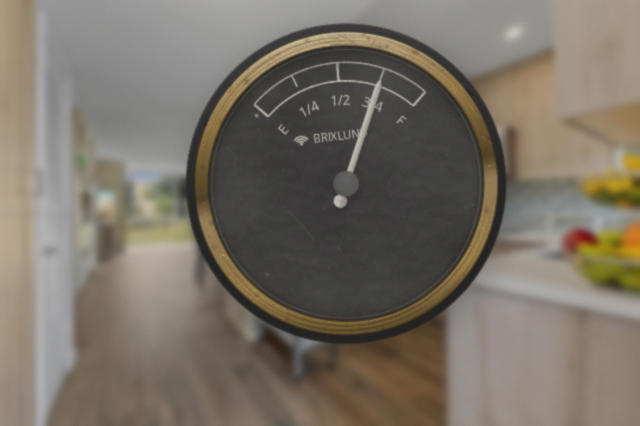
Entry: 0.75
